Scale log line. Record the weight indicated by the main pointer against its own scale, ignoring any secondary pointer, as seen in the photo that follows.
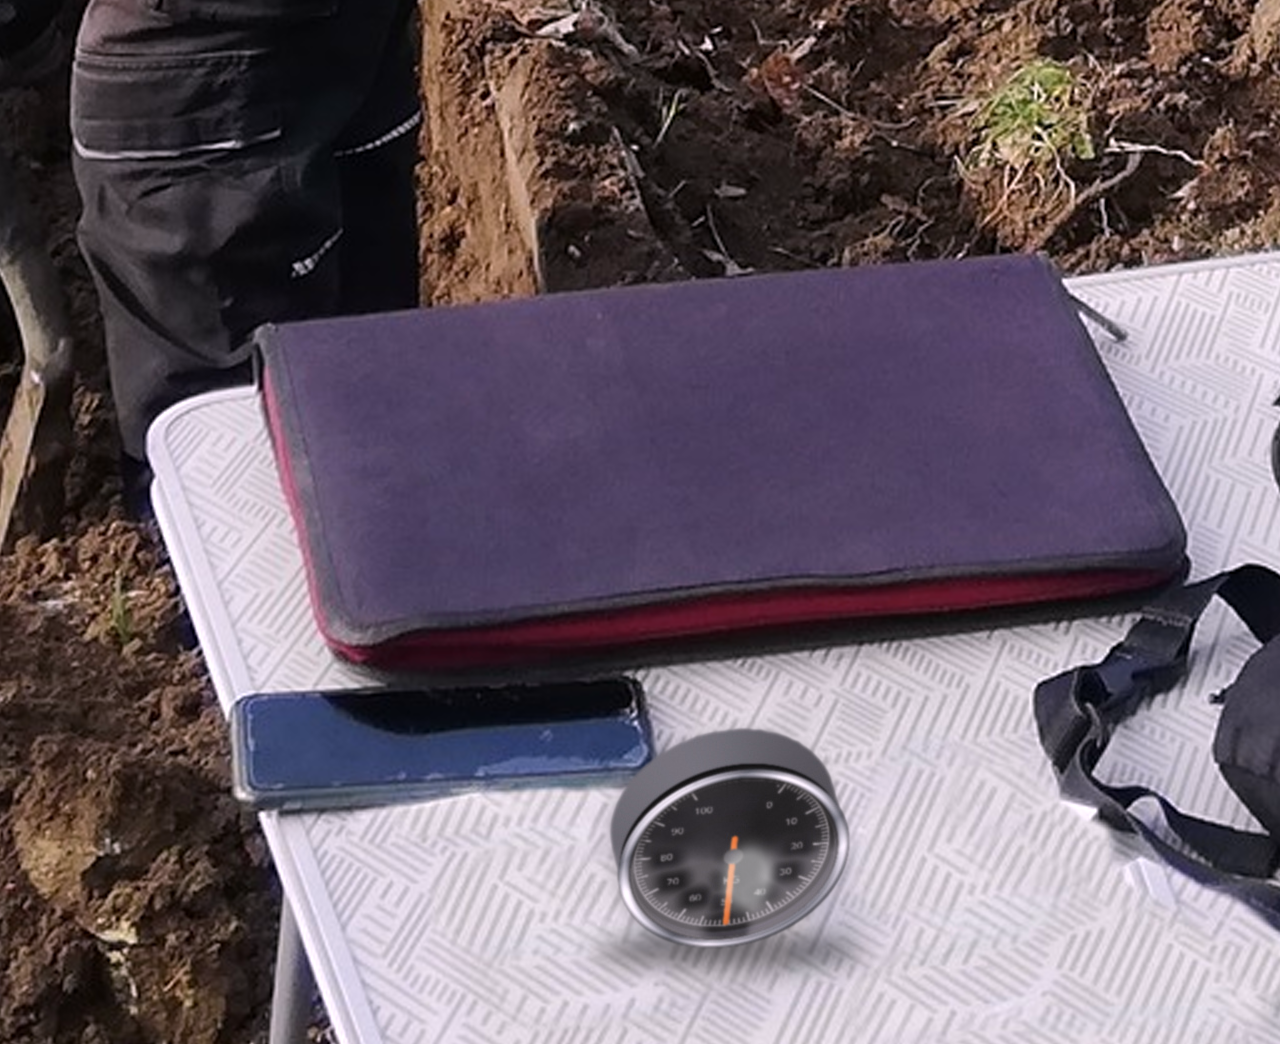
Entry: 50 kg
